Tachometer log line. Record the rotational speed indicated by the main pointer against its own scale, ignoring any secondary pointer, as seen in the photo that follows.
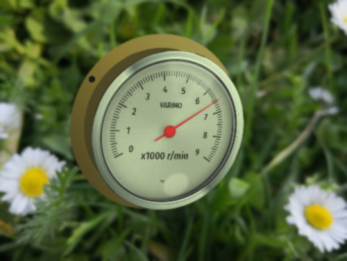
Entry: 6500 rpm
